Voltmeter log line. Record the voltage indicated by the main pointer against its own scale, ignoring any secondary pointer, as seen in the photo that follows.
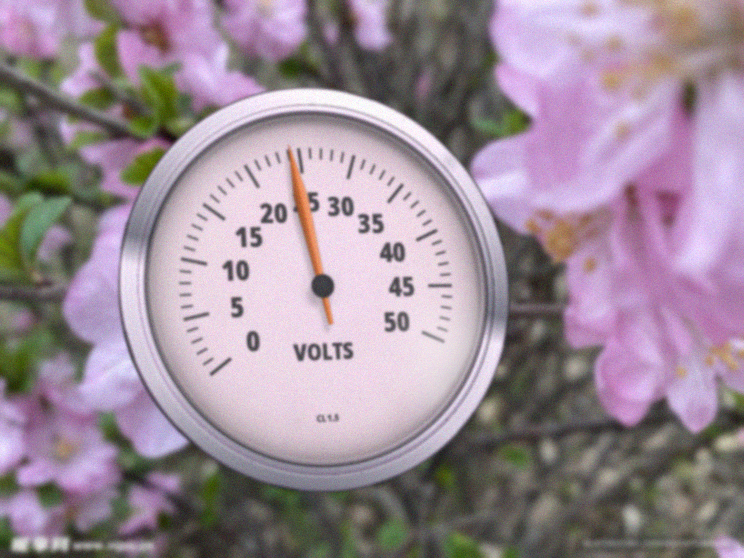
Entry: 24 V
